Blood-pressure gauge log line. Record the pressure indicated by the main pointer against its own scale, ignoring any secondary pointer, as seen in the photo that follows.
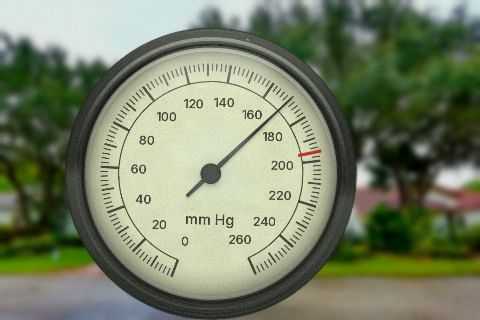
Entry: 170 mmHg
